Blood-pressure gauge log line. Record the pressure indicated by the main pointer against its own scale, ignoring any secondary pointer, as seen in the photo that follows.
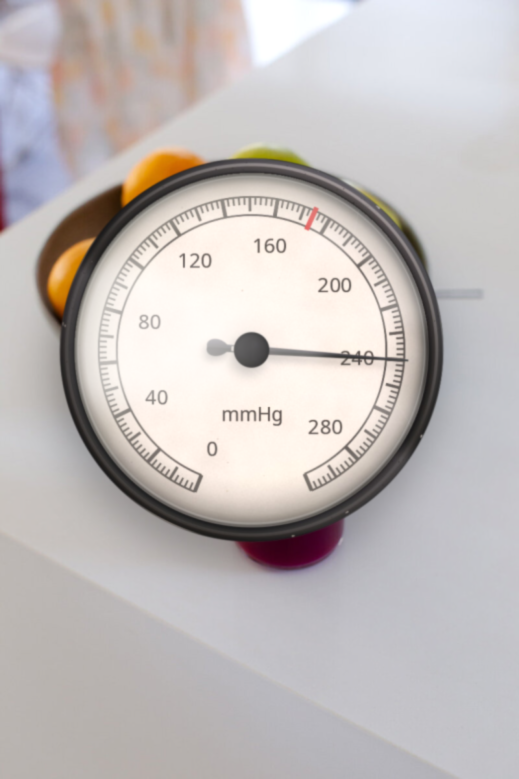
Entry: 240 mmHg
